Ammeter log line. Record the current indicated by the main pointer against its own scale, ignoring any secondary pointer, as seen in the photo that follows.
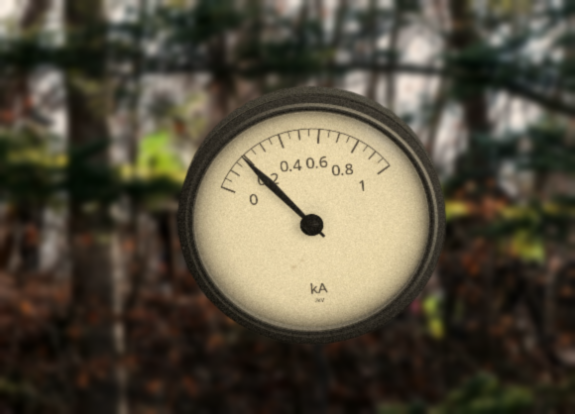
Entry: 0.2 kA
